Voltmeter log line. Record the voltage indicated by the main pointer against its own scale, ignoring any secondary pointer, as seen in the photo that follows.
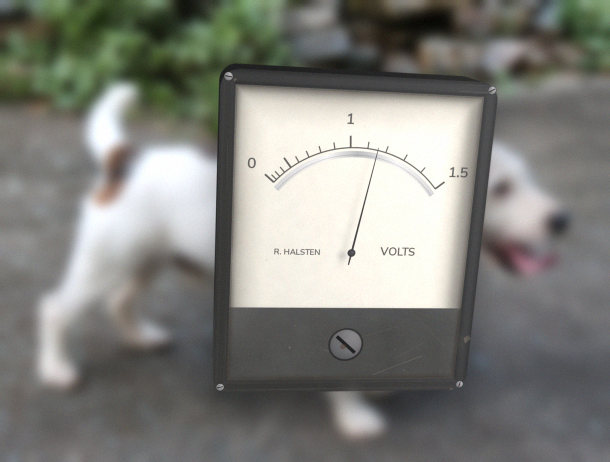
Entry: 1.15 V
